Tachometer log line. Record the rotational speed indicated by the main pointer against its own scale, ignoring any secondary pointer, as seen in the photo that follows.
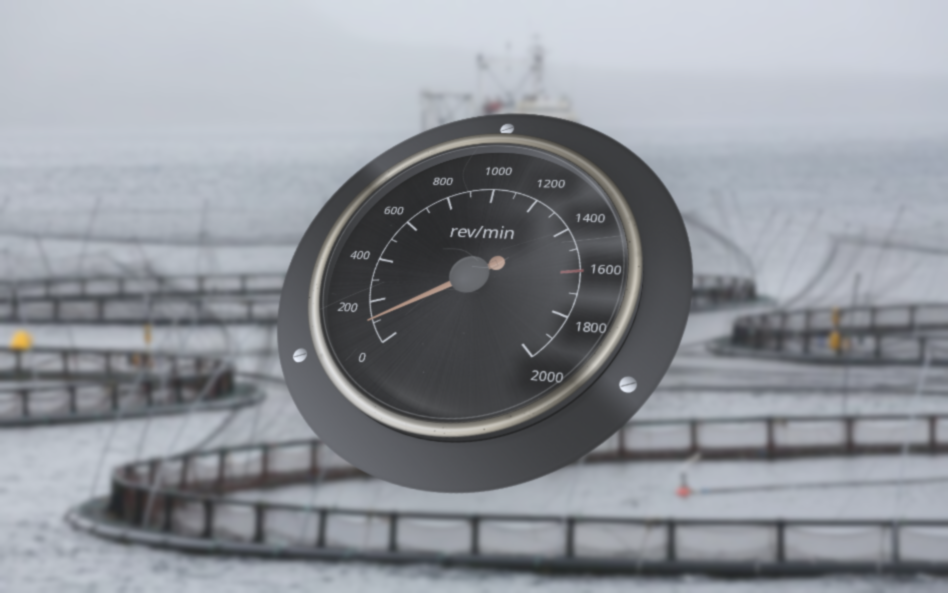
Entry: 100 rpm
